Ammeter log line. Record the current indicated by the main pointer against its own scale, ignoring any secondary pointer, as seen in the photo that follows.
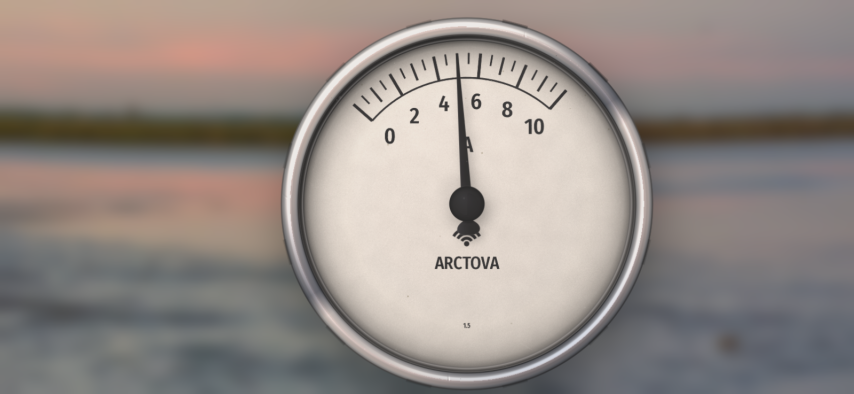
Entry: 5 A
